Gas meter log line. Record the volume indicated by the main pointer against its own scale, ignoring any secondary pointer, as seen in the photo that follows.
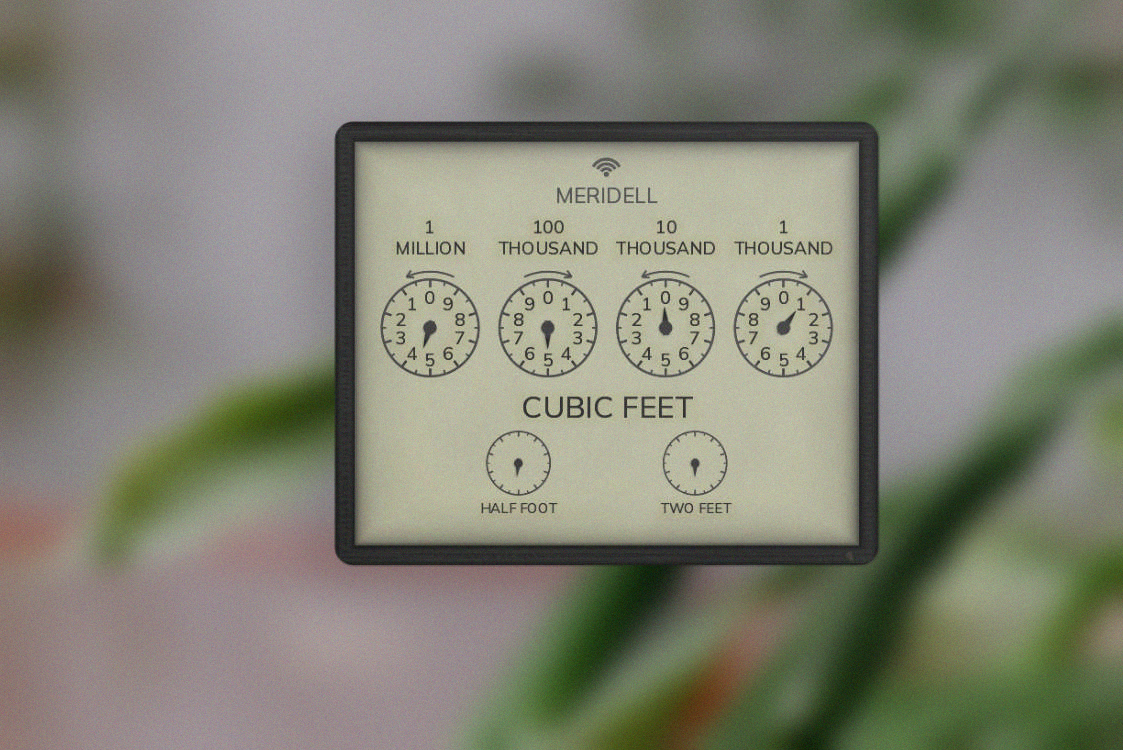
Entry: 450100 ft³
